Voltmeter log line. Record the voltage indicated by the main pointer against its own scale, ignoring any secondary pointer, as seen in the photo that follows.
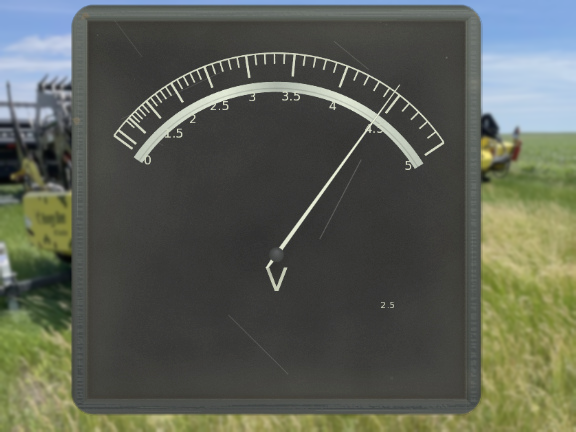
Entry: 4.45 V
